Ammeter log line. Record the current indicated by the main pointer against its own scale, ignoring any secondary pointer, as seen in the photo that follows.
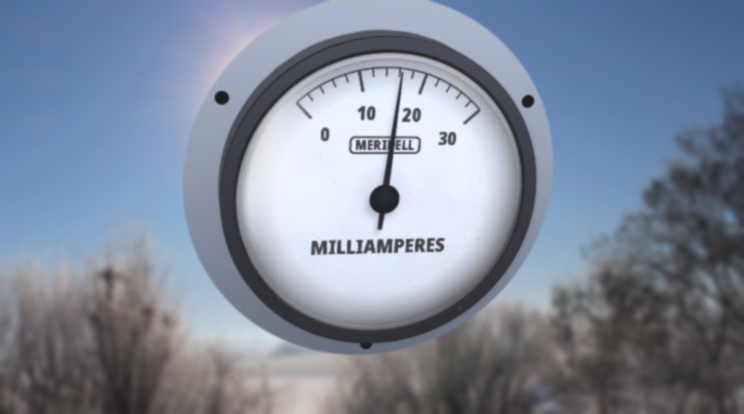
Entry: 16 mA
